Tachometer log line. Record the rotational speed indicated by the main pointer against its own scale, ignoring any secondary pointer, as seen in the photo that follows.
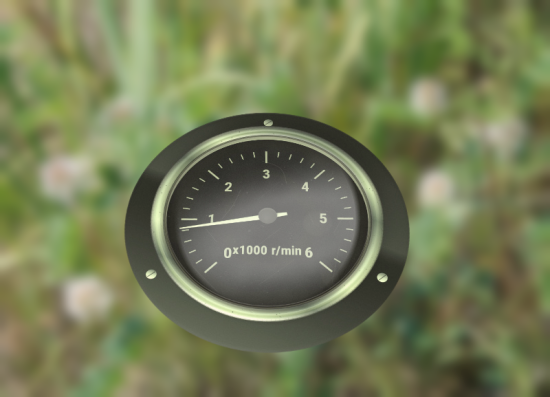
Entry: 800 rpm
